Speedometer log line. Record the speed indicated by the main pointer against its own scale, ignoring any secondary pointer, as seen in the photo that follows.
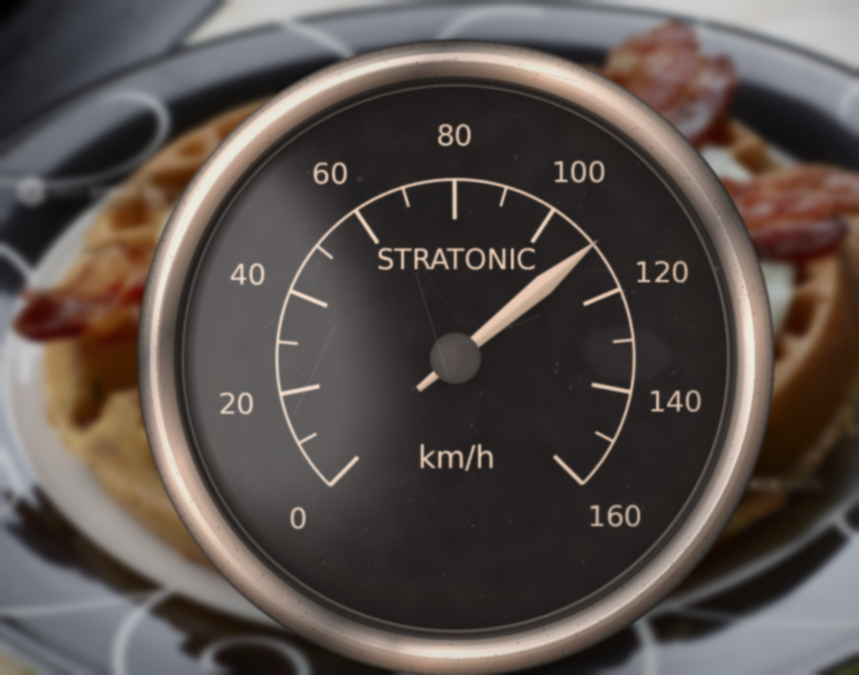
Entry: 110 km/h
